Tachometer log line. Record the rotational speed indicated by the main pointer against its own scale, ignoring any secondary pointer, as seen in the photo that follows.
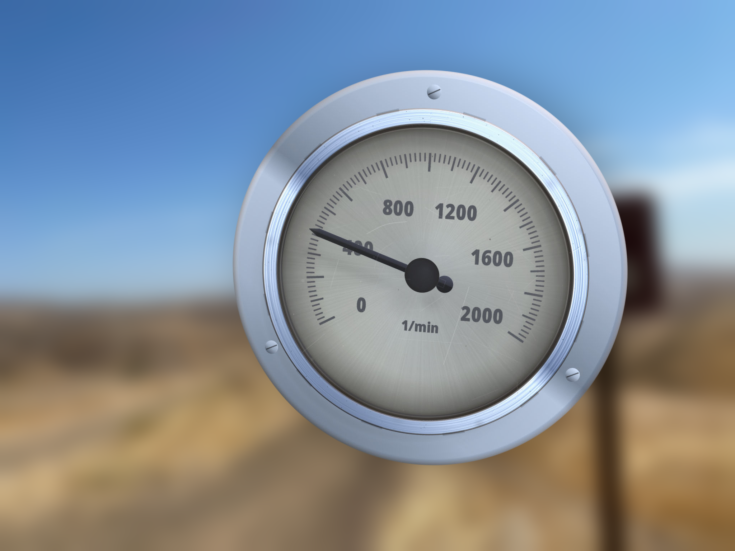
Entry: 400 rpm
